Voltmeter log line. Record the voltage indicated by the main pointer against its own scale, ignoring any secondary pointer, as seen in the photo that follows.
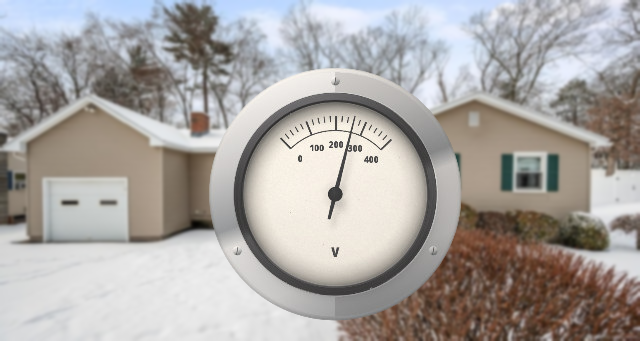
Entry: 260 V
